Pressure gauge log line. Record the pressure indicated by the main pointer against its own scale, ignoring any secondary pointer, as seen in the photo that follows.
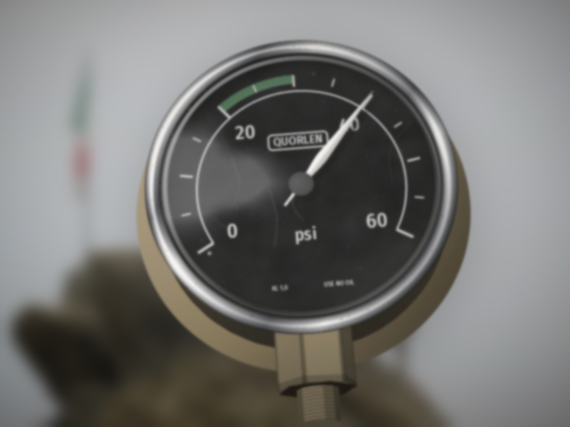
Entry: 40 psi
